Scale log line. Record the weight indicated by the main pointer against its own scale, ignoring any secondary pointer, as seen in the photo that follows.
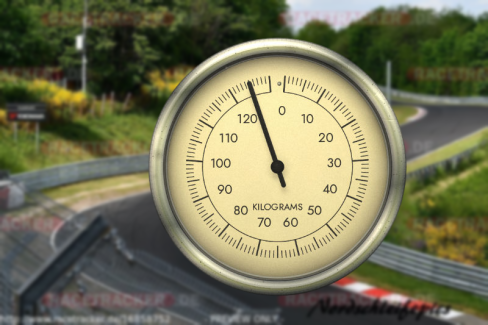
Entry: 125 kg
